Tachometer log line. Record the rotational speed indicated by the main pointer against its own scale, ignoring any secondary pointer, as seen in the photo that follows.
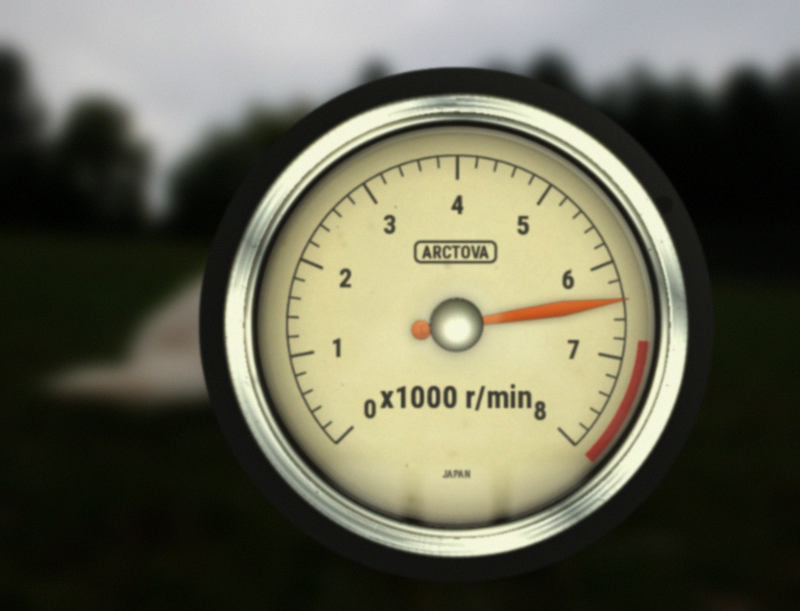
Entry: 6400 rpm
